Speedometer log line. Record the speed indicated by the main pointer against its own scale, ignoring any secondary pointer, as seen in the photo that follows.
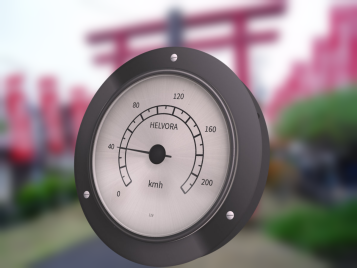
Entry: 40 km/h
